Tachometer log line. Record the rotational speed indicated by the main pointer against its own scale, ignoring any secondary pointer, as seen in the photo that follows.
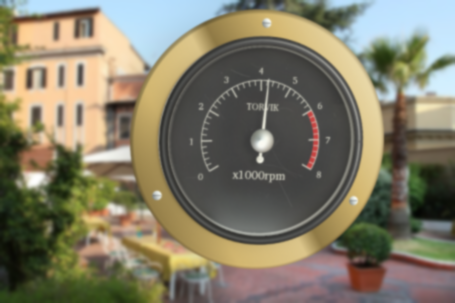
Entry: 4200 rpm
